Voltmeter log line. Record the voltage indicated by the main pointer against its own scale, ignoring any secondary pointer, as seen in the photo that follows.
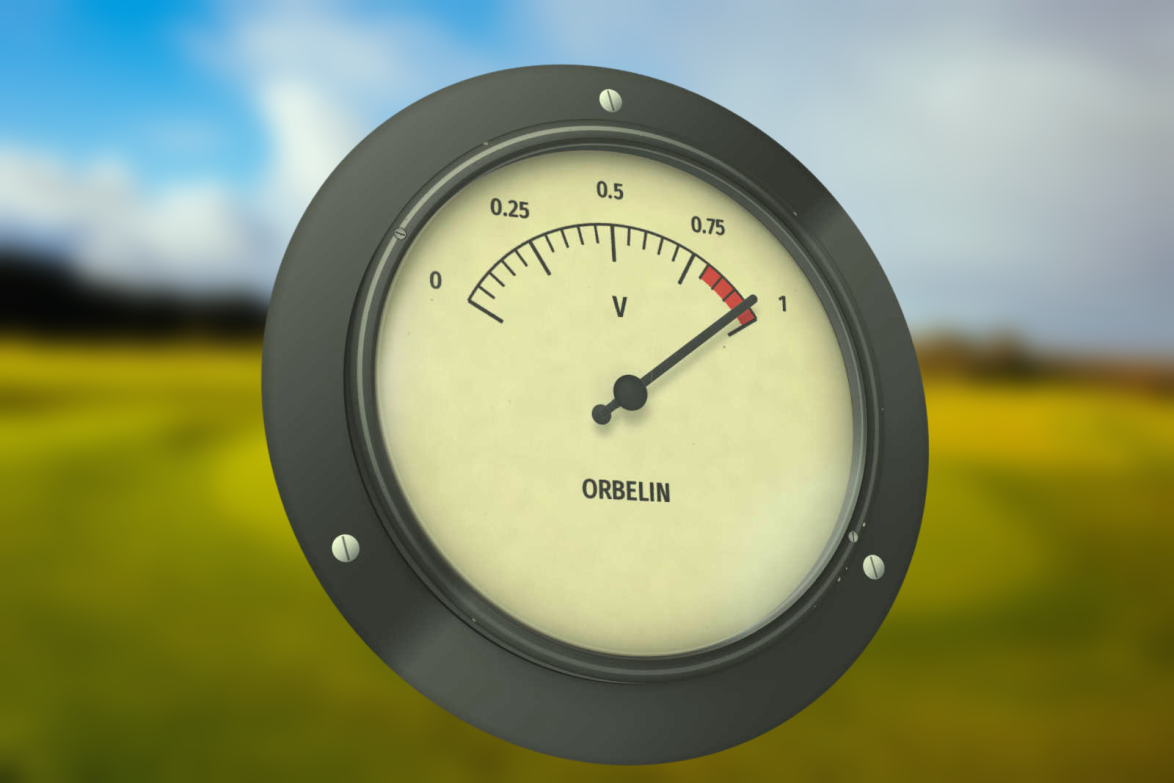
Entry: 0.95 V
